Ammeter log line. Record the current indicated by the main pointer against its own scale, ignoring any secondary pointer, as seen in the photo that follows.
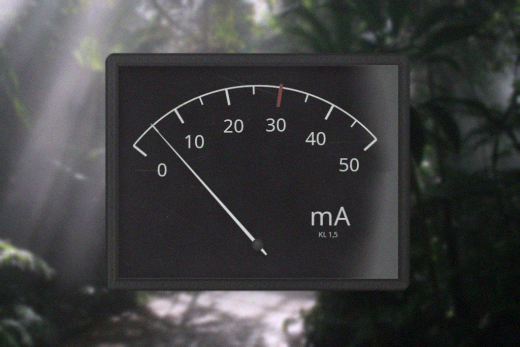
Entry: 5 mA
